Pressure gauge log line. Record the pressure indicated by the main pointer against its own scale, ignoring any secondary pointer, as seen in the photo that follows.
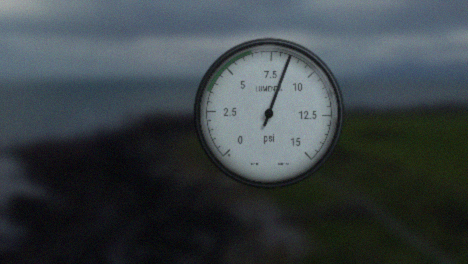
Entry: 8.5 psi
